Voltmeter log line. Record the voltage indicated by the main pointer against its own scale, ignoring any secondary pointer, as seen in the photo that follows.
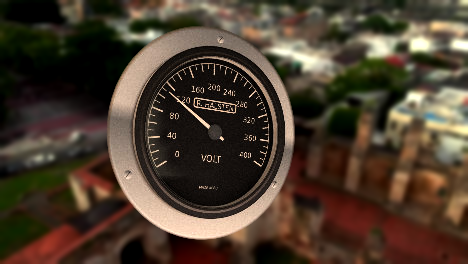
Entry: 110 V
